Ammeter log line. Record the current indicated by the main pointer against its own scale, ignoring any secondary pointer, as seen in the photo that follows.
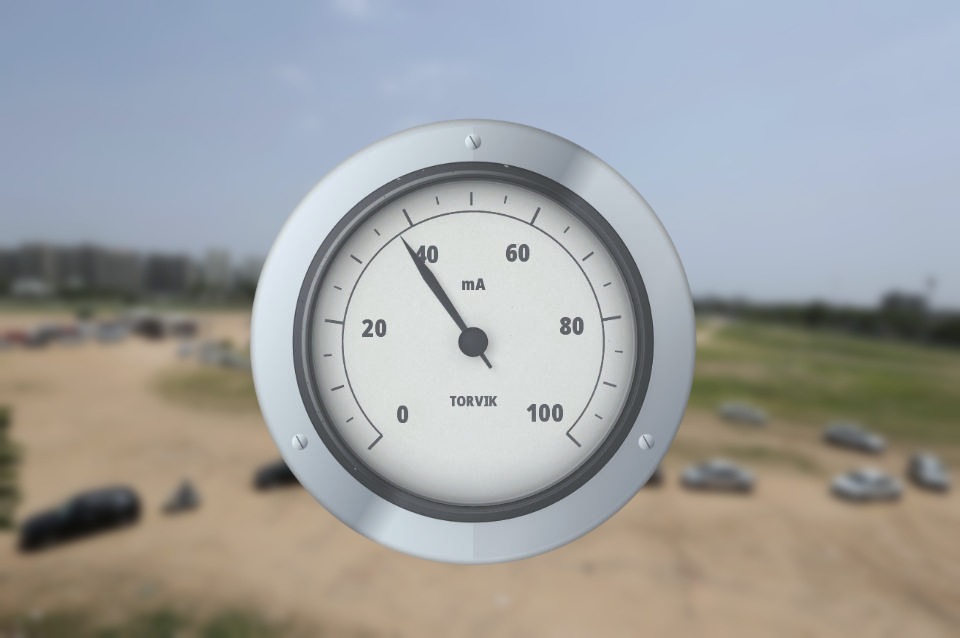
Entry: 37.5 mA
